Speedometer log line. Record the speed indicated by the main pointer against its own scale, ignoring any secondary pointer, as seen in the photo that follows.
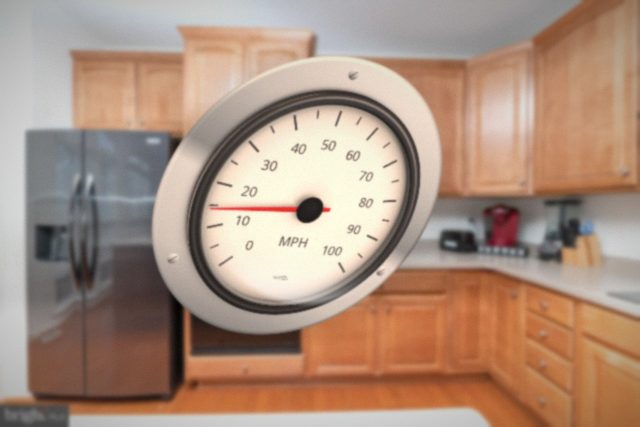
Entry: 15 mph
